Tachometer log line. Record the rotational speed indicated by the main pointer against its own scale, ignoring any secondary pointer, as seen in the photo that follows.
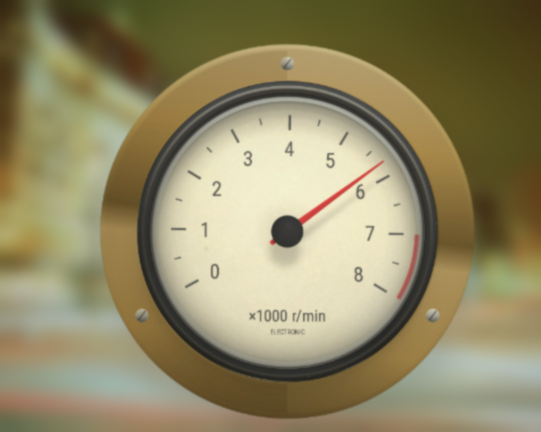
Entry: 5750 rpm
